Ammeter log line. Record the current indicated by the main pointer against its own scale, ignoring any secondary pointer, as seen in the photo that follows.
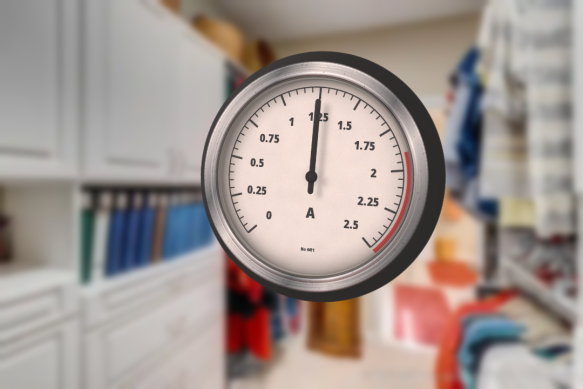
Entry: 1.25 A
